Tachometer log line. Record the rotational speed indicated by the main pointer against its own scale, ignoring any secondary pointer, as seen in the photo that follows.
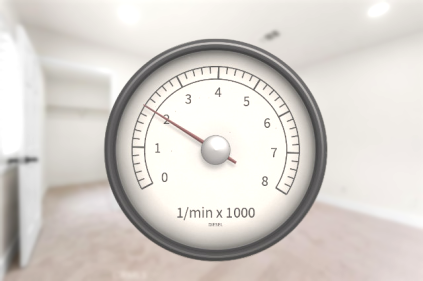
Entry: 2000 rpm
